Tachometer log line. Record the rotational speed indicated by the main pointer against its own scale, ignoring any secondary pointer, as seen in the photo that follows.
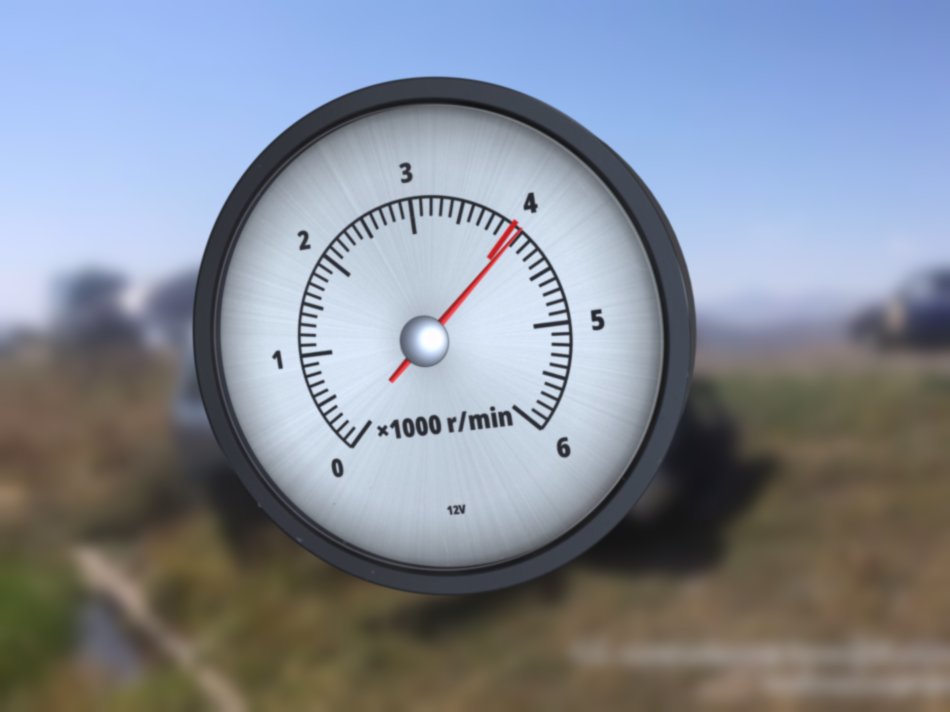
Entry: 4100 rpm
